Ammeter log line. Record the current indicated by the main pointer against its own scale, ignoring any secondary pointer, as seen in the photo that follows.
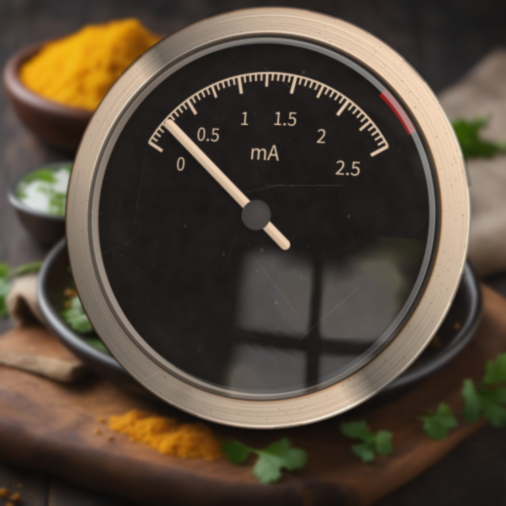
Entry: 0.25 mA
